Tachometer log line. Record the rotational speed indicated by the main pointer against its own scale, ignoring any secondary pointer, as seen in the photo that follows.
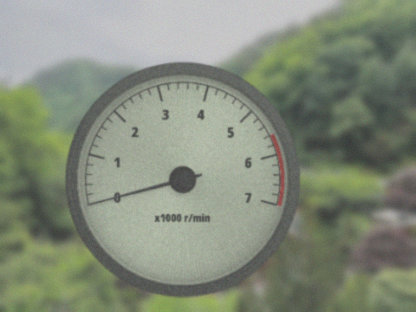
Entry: 0 rpm
